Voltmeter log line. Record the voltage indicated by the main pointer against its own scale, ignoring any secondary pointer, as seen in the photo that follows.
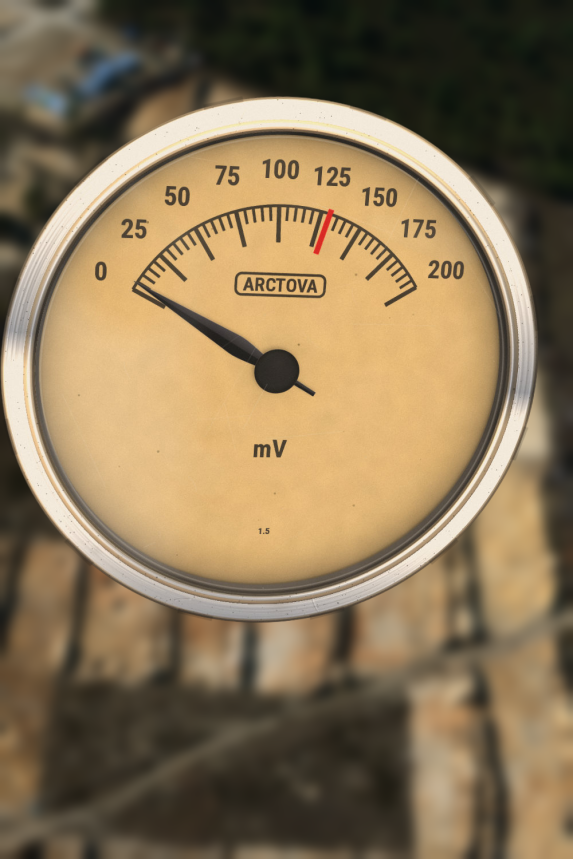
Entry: 5 mV
